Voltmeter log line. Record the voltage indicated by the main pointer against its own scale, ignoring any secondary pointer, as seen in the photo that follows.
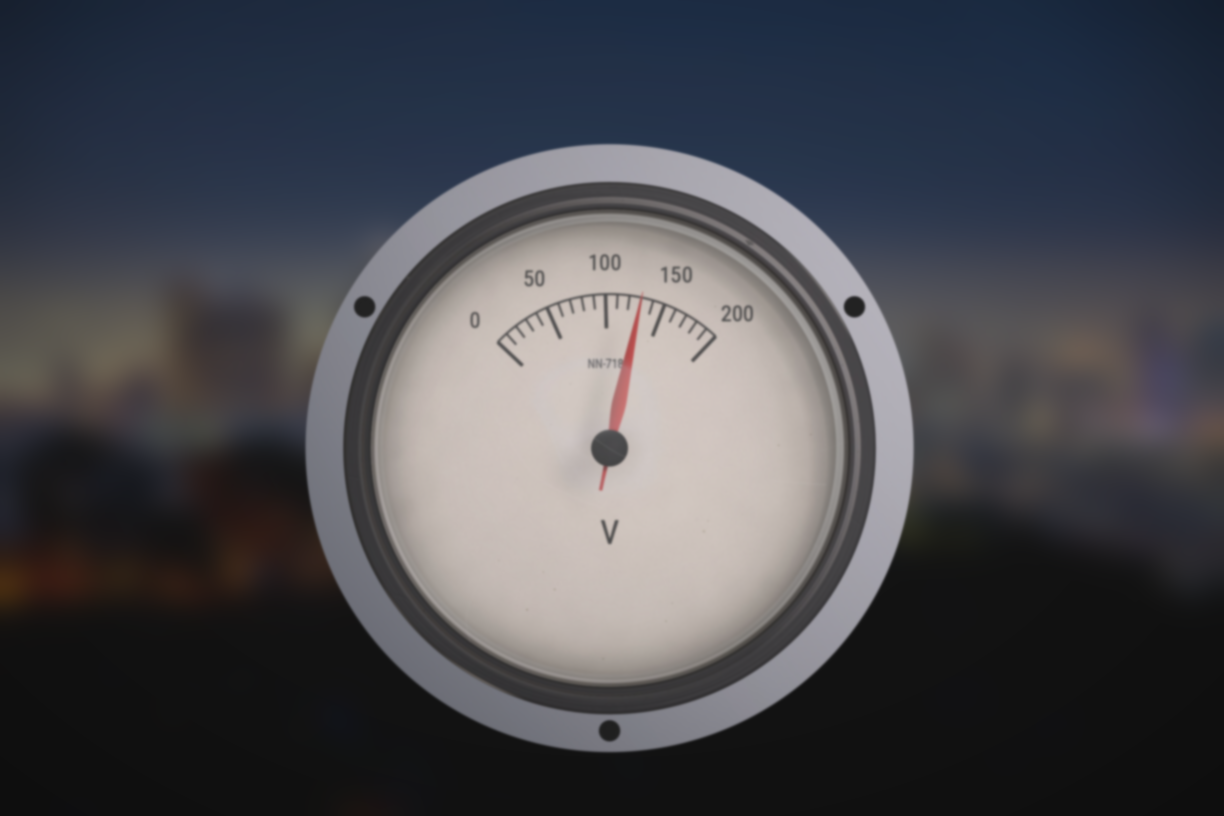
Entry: 130 V
